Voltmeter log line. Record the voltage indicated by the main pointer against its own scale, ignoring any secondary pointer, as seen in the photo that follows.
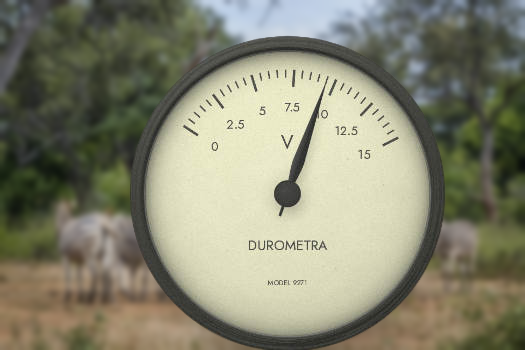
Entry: 9.5 V
